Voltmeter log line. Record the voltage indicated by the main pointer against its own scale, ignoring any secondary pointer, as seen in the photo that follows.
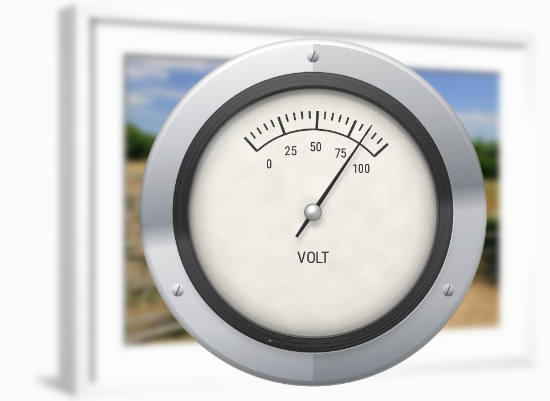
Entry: 85 V
